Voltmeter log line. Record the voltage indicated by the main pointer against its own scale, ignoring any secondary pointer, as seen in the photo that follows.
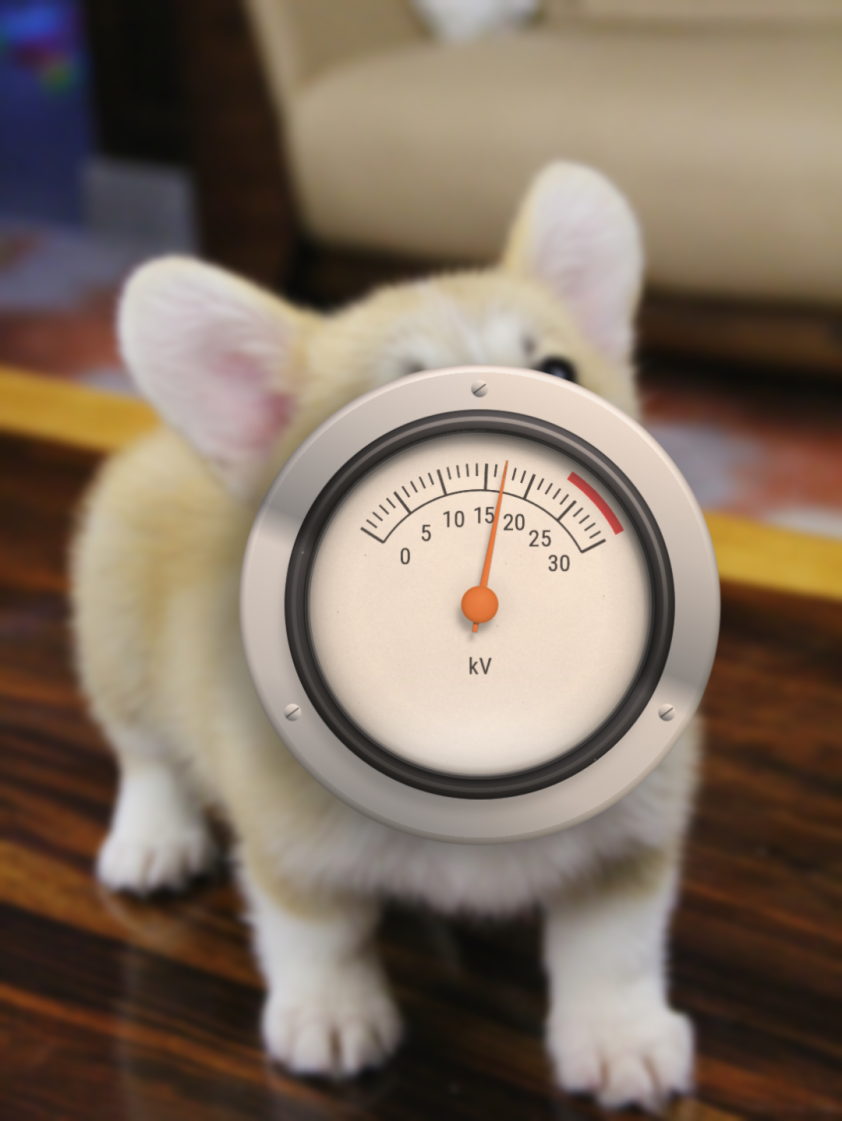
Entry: 17 kV
